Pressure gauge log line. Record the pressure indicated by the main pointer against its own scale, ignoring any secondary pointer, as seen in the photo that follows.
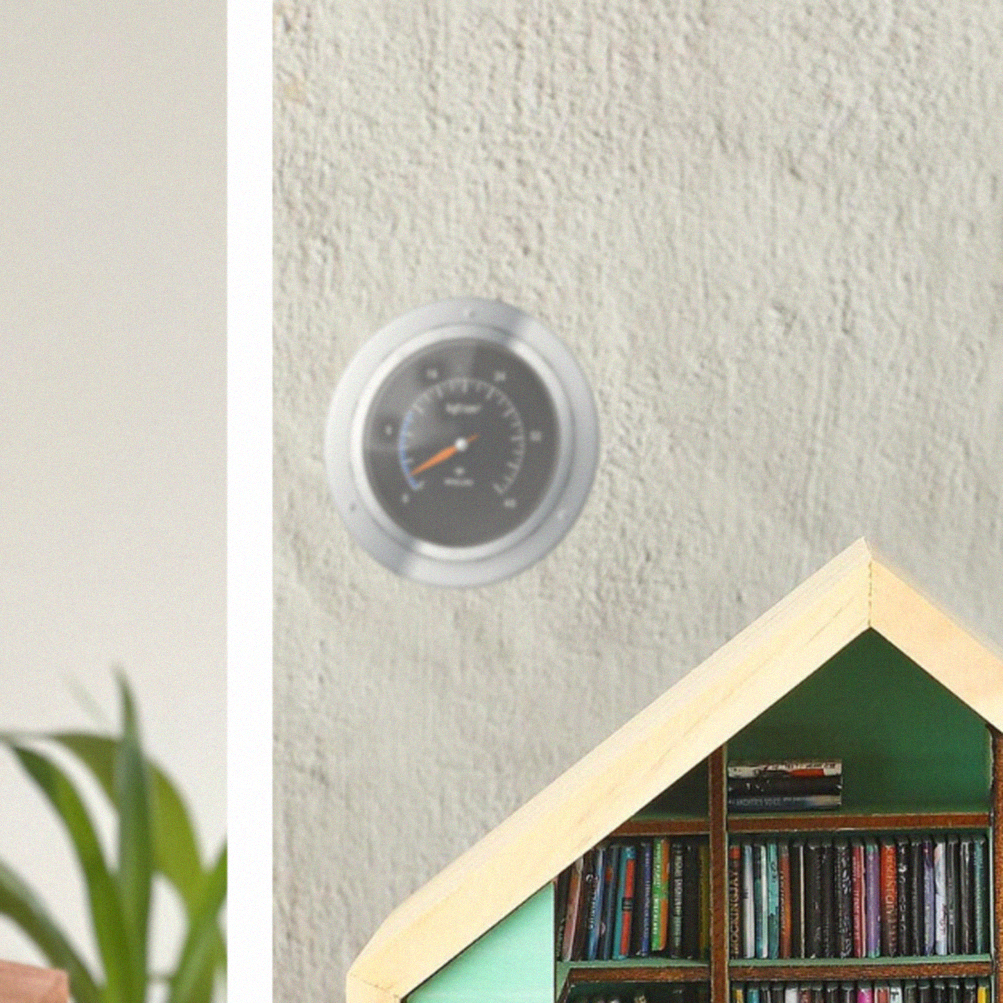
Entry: 2 kg/cm²
